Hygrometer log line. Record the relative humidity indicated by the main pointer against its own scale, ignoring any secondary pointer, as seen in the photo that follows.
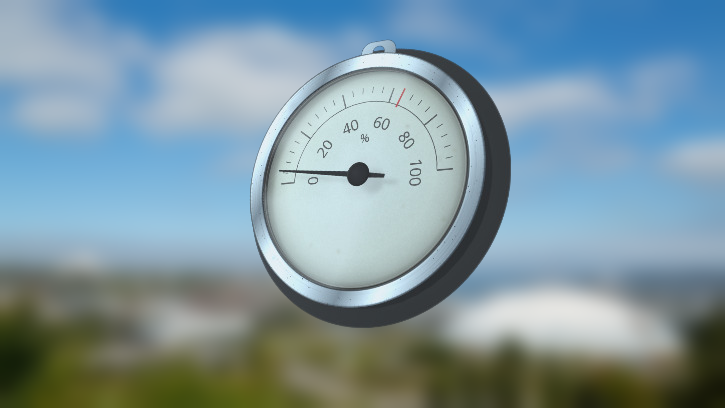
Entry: 4 %
